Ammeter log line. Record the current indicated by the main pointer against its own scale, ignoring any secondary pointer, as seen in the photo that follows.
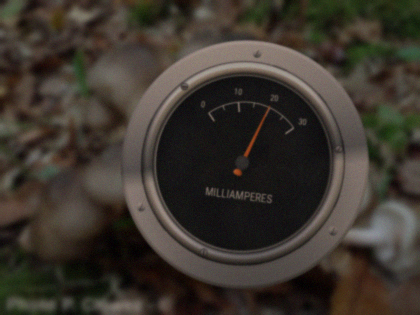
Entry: 20 mA
